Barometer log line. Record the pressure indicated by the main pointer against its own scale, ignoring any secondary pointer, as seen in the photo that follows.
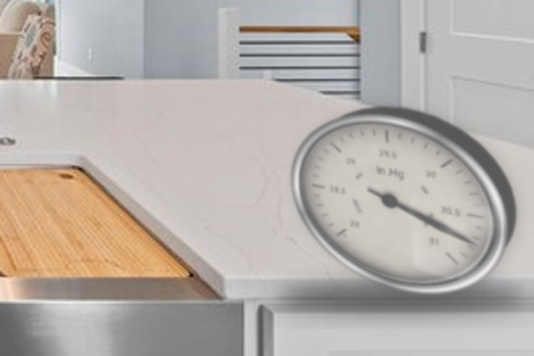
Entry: 30.75 inHg
